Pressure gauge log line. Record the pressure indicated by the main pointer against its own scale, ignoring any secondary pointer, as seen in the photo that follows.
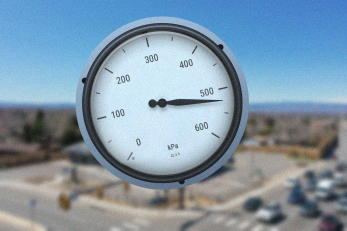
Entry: 525 kPa
